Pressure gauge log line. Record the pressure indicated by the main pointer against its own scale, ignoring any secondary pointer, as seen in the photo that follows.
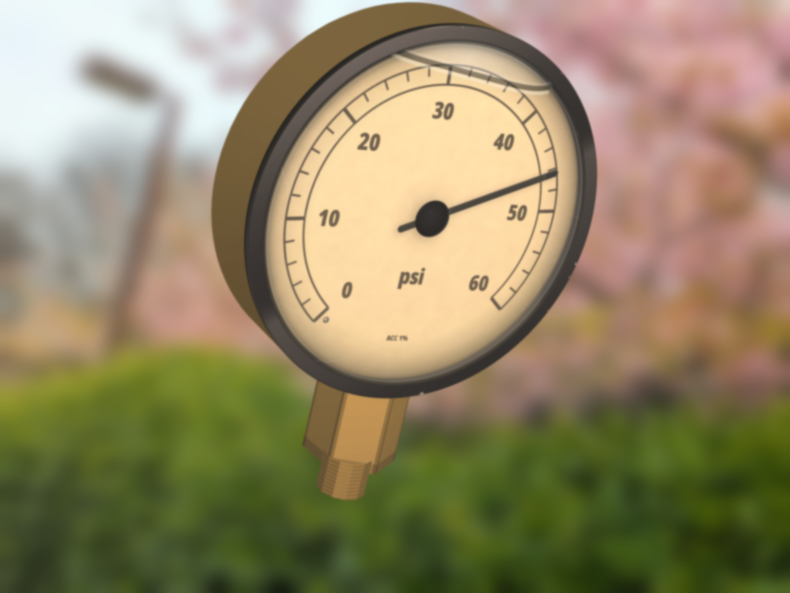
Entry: 46 psi
